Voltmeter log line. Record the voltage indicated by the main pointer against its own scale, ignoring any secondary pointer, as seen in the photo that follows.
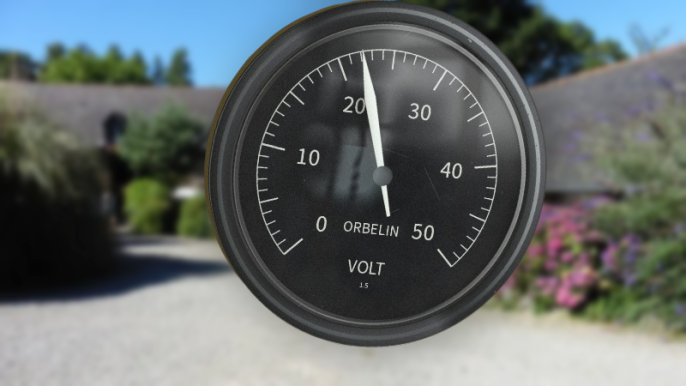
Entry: 22 V
